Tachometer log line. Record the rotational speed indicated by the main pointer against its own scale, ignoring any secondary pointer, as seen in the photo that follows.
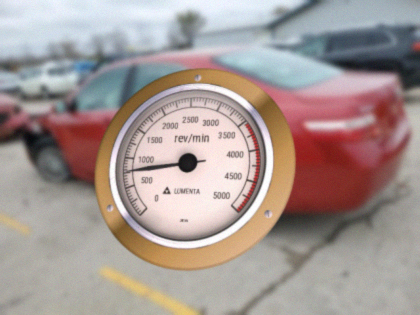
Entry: 750 rpm
